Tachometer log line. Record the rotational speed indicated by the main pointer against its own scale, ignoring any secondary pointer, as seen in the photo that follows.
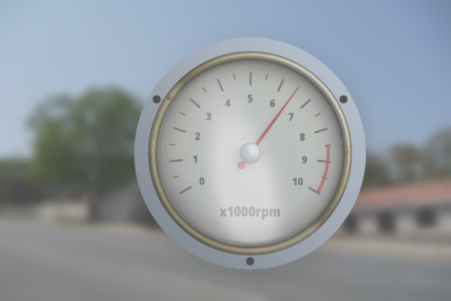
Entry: 6500 rpm
